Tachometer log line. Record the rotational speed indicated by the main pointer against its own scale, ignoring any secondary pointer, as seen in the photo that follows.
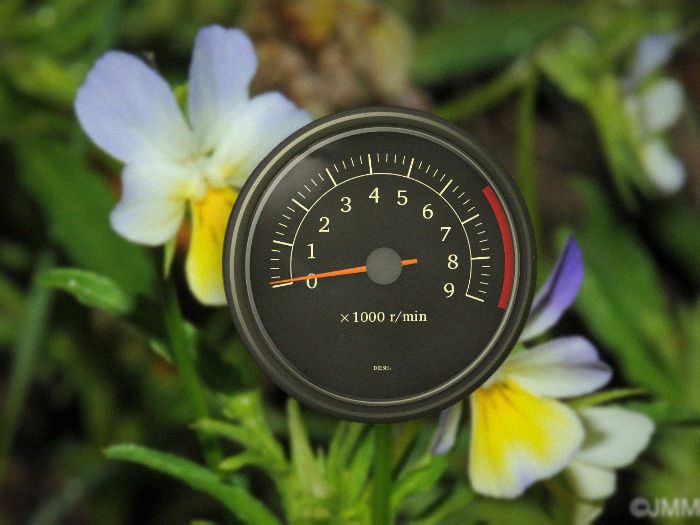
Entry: 100 rpm
